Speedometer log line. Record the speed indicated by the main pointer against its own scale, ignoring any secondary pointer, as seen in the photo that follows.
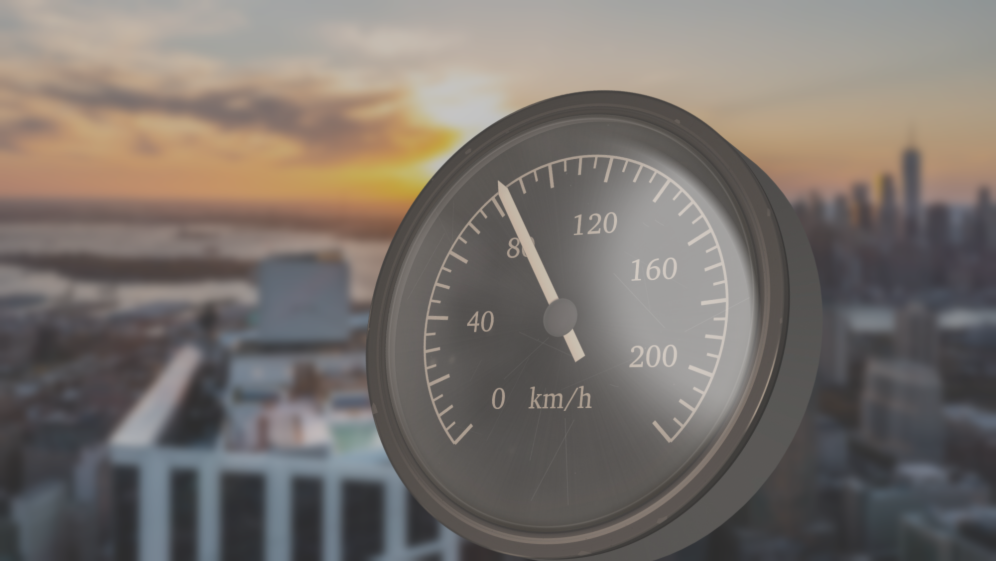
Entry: 85 km/h
